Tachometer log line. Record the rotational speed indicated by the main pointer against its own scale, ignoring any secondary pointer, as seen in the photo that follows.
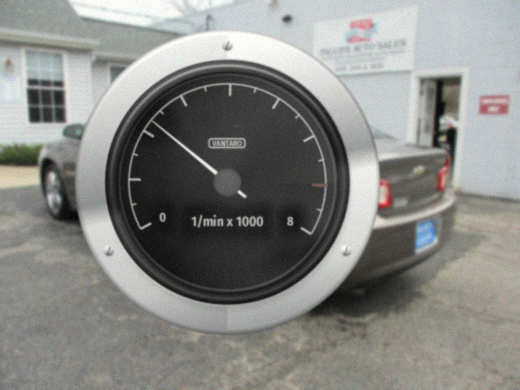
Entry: 2250 rpm
